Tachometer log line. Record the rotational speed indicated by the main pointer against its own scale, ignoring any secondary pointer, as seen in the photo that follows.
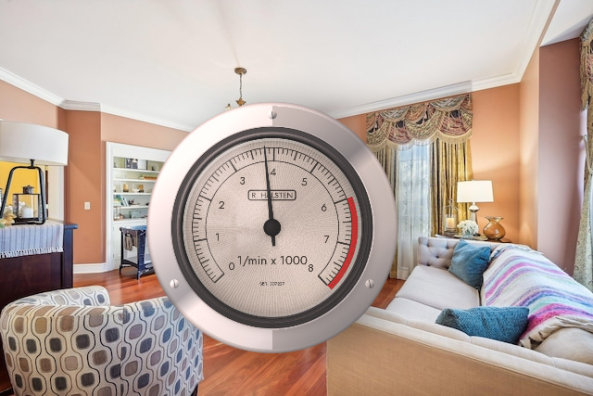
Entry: 3800 rpm
